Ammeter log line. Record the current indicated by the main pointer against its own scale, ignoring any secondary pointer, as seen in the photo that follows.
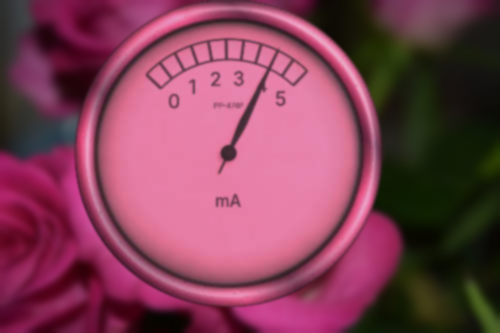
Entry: 4 mA
